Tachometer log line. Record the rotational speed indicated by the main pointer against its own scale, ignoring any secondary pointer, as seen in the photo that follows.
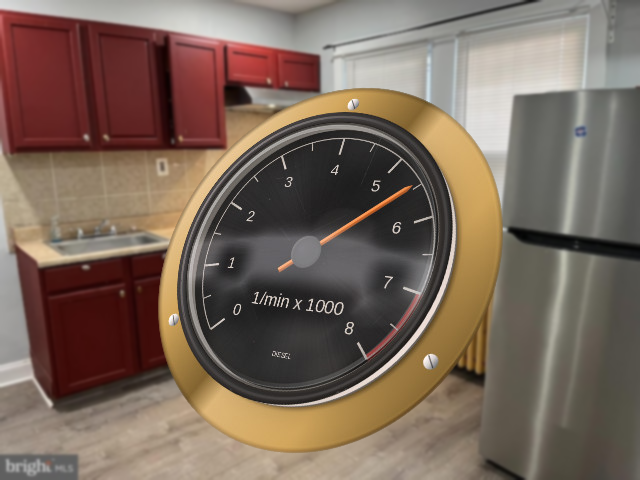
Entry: 5500 rpm
